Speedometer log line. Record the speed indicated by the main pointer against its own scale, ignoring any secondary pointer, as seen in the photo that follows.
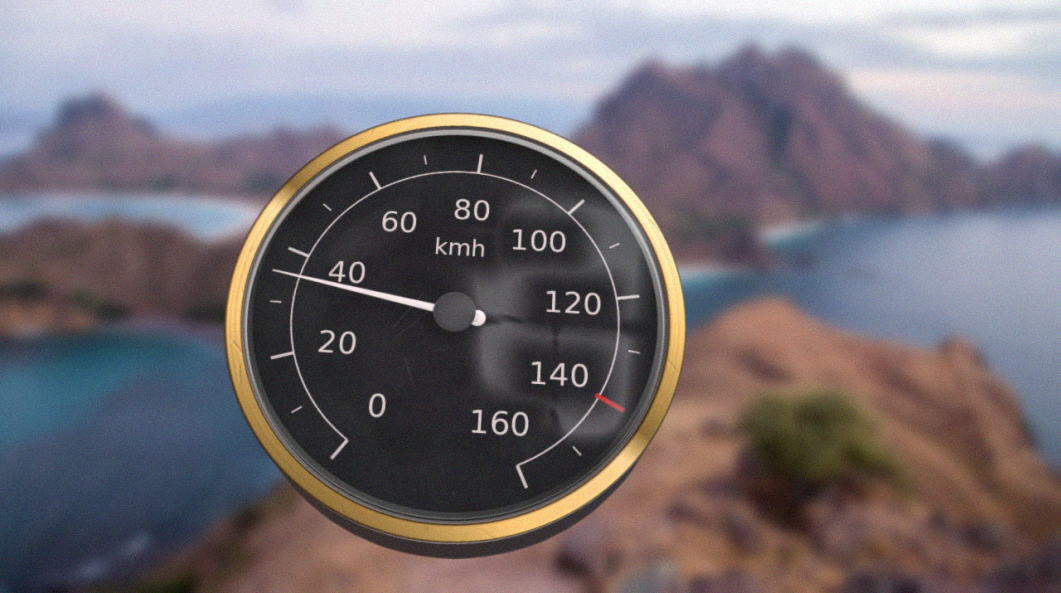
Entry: 35 km/h
